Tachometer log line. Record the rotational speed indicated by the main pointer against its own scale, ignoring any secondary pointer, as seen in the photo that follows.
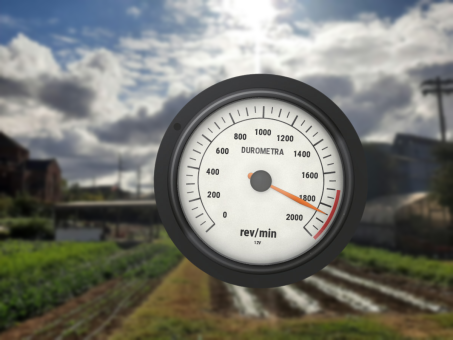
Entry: 1850 rpm
